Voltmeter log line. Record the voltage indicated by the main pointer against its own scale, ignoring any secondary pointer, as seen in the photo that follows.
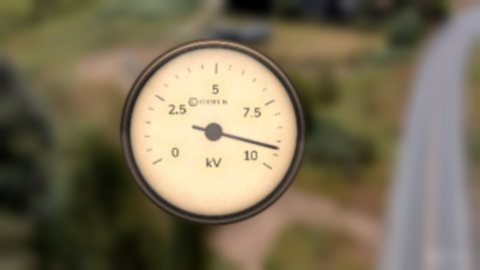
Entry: 9.25 kV
